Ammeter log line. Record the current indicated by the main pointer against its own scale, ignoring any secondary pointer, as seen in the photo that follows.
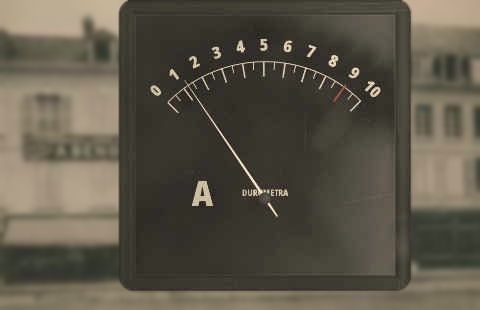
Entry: 1.25 A
